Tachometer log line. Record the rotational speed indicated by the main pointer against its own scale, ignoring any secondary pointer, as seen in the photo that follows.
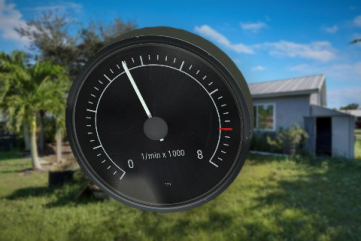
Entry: 3600 rpm
